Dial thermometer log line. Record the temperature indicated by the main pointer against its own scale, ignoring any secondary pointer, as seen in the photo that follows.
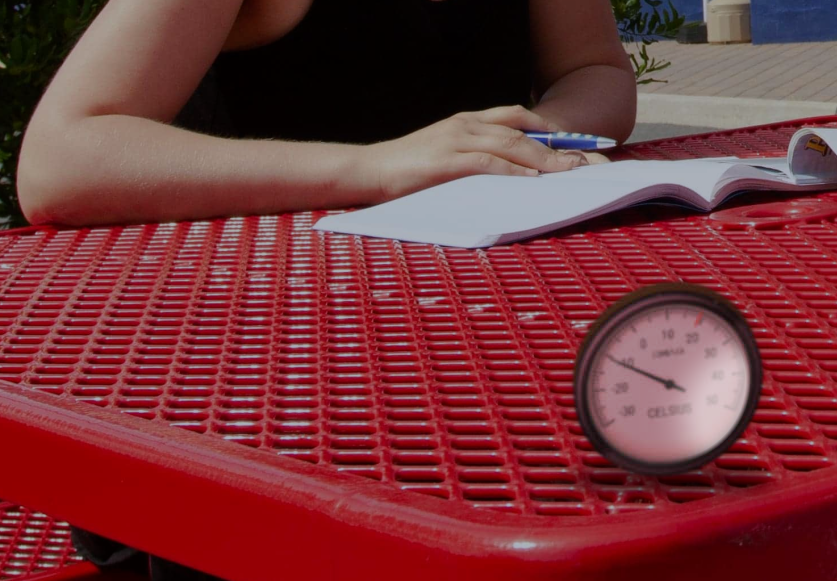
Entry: -10 °C
